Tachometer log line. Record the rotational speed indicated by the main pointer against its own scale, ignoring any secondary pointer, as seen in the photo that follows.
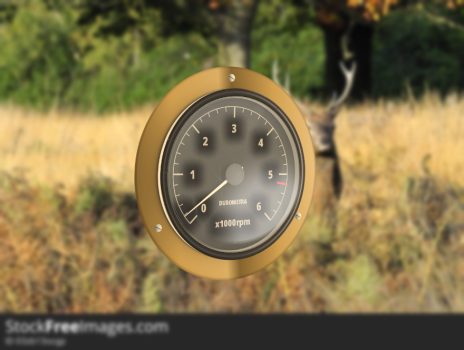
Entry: 200 rpm
